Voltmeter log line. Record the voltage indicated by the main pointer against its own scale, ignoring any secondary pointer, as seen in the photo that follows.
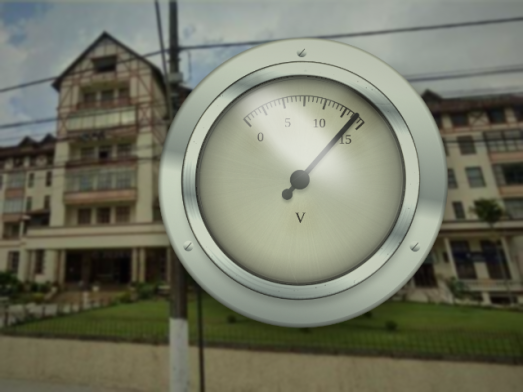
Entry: 14 V
